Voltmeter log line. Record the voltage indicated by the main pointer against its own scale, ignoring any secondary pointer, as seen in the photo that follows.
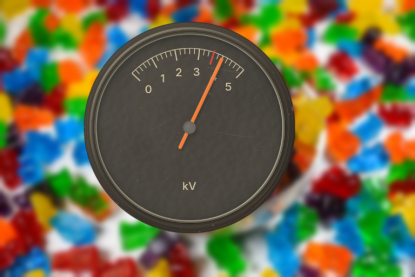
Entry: 4 kV
